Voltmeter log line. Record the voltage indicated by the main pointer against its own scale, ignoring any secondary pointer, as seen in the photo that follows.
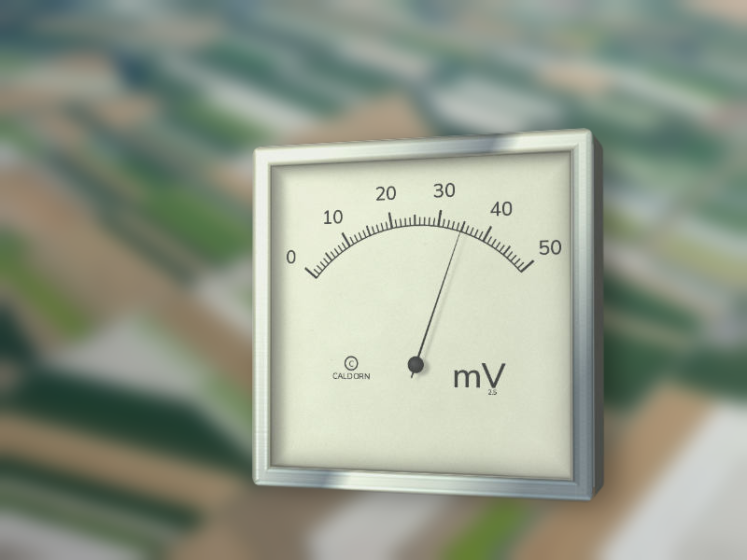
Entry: 35 mV
